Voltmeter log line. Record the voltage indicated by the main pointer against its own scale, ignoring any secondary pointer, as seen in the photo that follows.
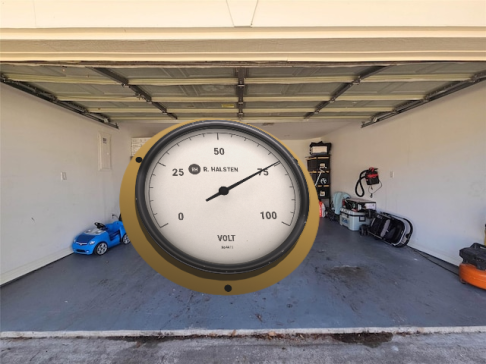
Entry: 75 V
